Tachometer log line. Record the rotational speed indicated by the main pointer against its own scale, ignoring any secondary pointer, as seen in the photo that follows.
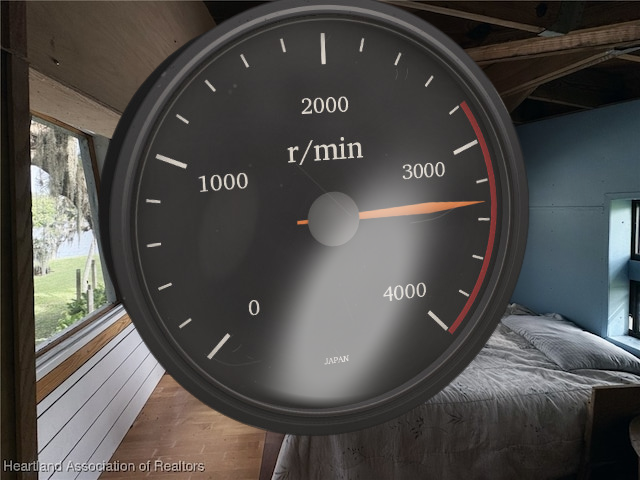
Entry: 3300 rpm
